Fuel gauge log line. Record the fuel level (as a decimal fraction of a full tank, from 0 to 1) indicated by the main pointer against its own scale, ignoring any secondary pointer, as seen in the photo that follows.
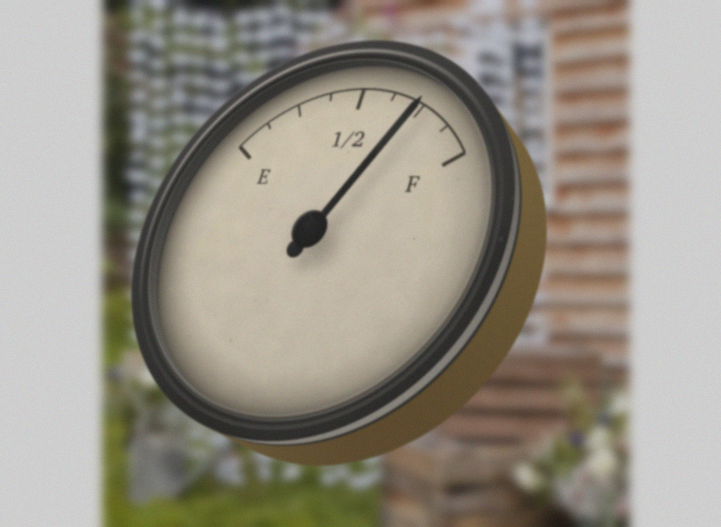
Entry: 0.75
